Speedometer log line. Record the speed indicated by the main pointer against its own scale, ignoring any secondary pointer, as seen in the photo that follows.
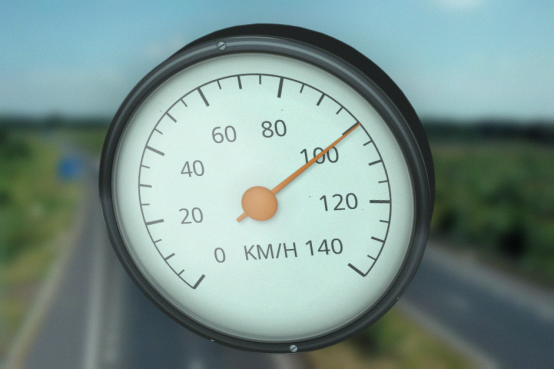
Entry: 100 km/h
